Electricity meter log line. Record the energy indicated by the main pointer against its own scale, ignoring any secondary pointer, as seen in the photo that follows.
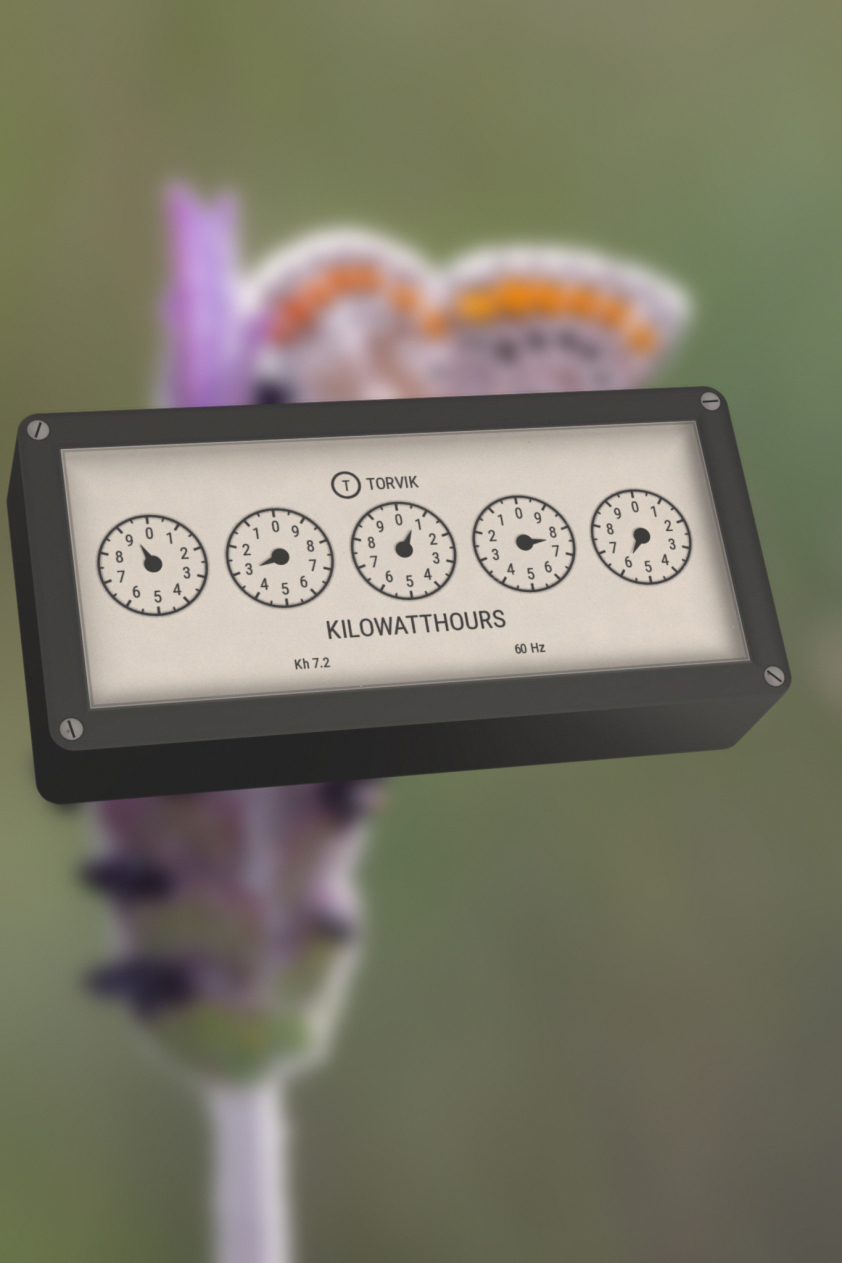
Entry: 93076 kWh
